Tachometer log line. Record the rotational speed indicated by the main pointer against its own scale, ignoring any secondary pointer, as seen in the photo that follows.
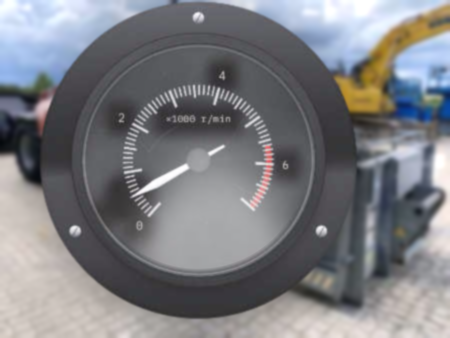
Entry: 500 rpm
